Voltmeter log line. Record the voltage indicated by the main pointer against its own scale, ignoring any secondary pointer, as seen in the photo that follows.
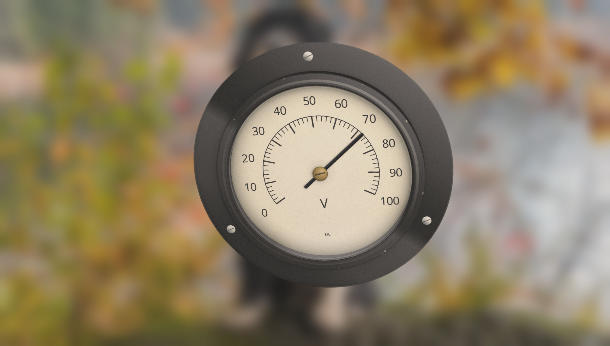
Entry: 72 V
